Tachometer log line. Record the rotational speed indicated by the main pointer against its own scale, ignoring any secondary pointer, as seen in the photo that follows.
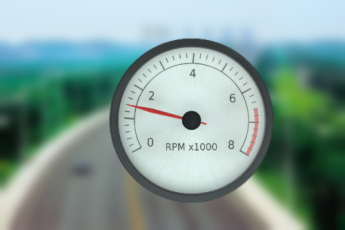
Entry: 1400 rpm
